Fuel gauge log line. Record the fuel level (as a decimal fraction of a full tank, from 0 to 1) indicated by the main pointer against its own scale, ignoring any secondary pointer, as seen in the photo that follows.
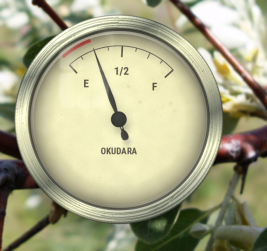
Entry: 0.25
